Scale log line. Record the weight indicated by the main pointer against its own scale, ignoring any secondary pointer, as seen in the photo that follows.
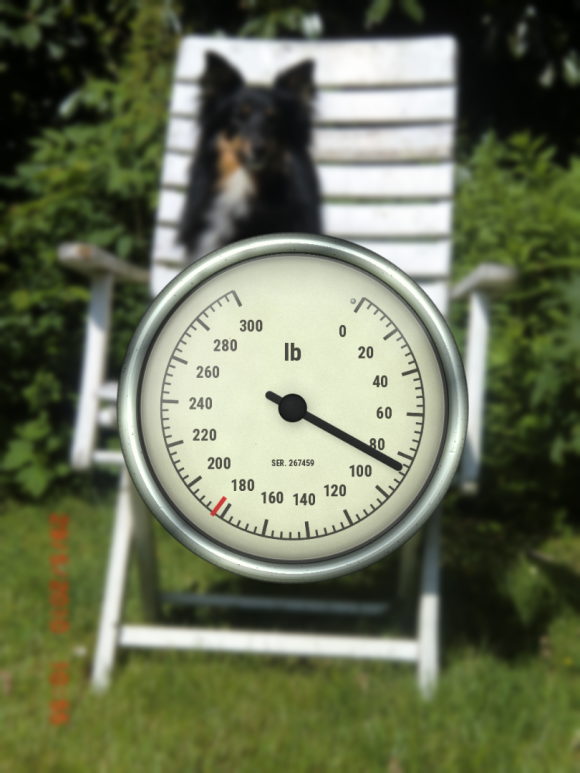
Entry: 86 lb
